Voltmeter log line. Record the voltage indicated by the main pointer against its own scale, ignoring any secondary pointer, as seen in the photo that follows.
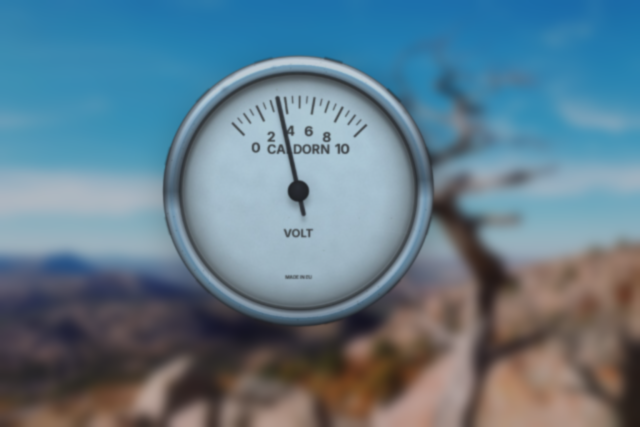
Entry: 3.5 V
